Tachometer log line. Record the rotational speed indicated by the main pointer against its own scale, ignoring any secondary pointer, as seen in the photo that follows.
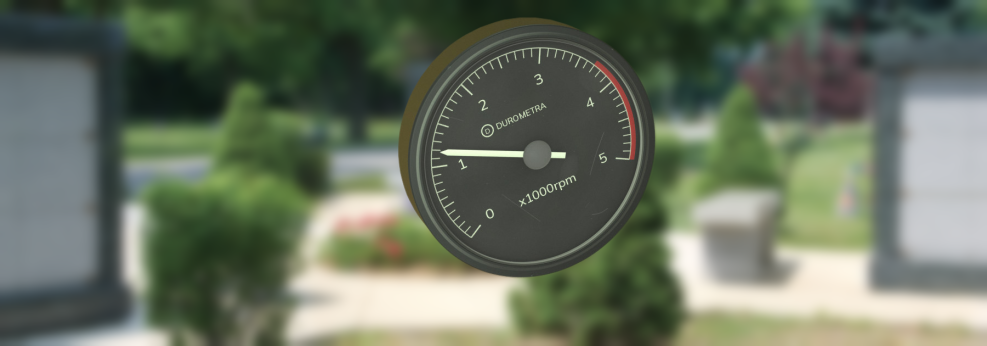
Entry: 1200 rpm
